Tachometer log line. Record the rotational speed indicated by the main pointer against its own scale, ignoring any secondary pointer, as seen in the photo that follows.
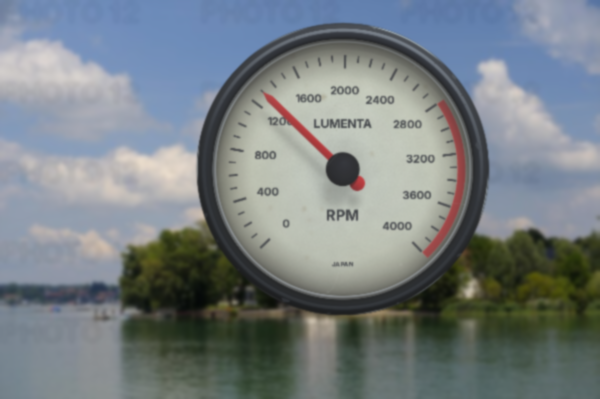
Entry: 1300 rpm
